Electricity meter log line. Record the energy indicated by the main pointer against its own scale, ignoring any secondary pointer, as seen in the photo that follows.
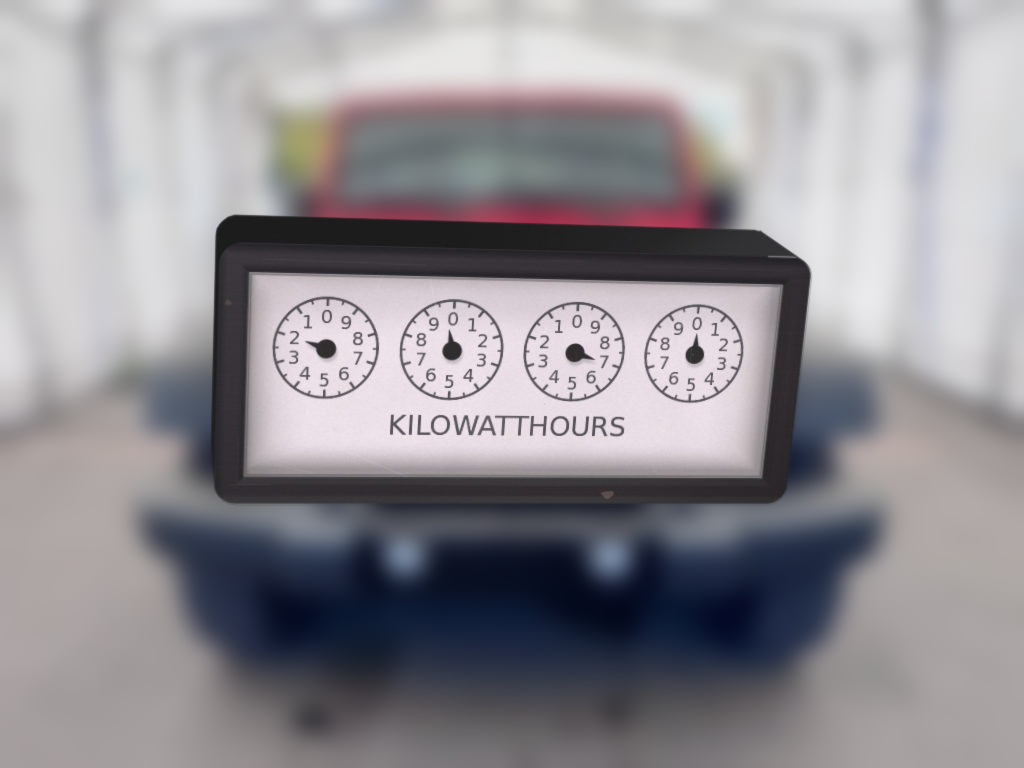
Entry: 1970 kWh
